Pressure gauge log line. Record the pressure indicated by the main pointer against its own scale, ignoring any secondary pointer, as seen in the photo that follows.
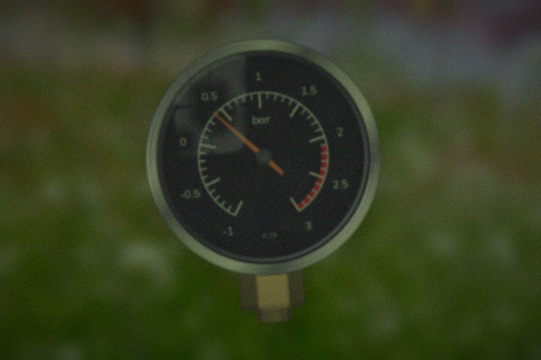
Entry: 0.4 bar
